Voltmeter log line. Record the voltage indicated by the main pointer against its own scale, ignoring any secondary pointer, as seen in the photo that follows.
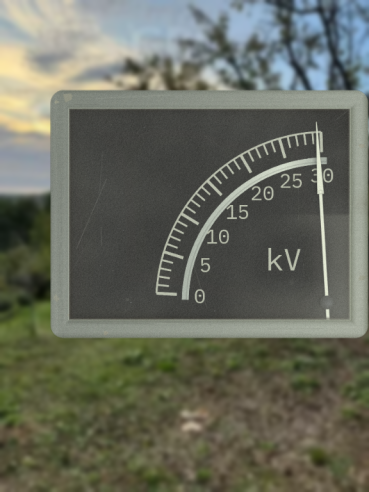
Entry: 29.5 kV
